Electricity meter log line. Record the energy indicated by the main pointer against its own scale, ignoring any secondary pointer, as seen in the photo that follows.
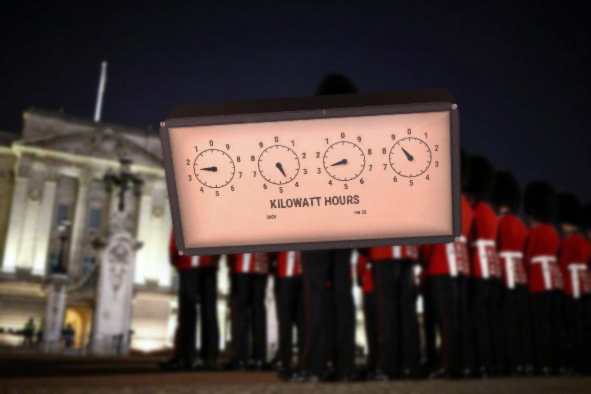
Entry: 2429 kWh
